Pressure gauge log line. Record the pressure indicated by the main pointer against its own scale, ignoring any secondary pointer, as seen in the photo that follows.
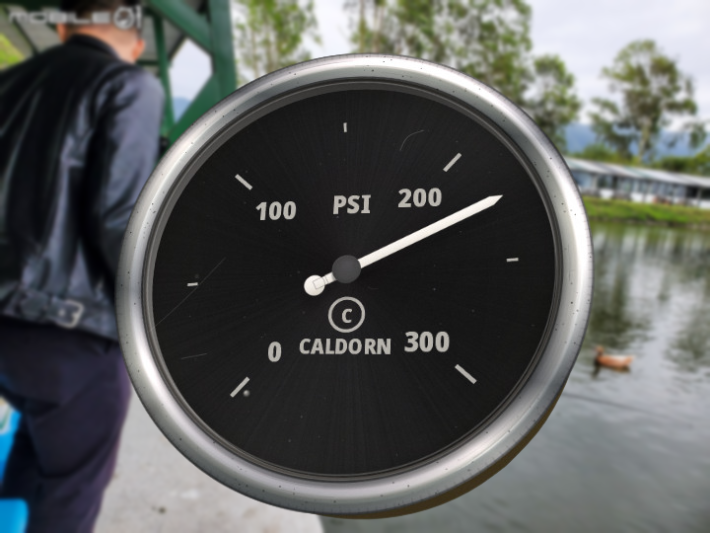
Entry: 225 psi
